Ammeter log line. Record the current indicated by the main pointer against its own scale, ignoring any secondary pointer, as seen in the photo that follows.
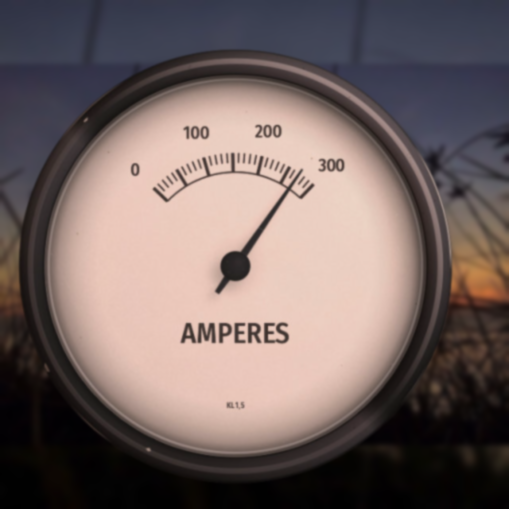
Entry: 270 A
